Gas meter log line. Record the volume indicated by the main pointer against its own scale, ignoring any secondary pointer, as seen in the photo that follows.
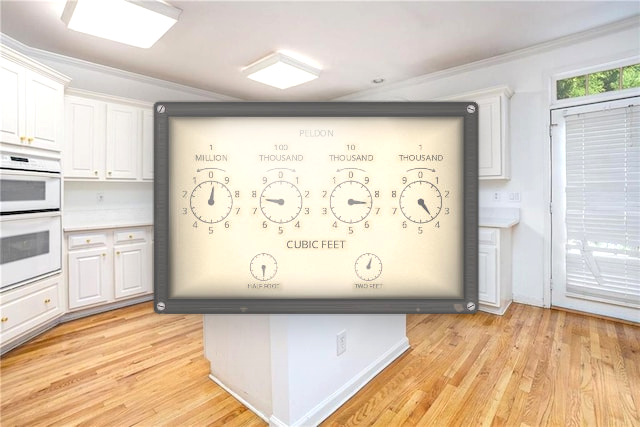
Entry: 977400 ft³
